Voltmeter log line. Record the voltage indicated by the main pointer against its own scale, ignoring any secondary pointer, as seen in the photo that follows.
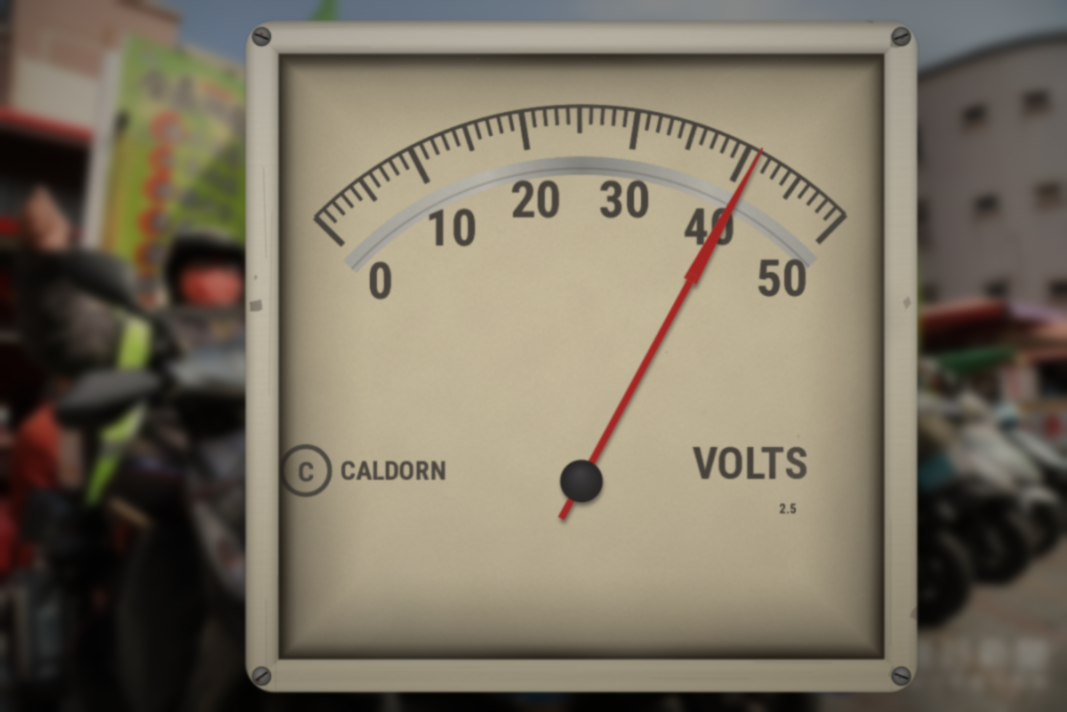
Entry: 41 V
